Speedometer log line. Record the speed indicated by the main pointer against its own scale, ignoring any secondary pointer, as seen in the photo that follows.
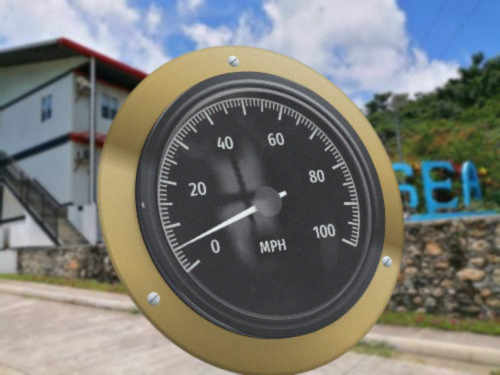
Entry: 5 mph
